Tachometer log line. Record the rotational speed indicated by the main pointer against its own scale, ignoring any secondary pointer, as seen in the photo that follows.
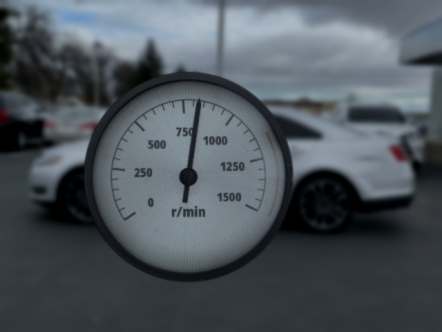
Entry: 825 rpm
